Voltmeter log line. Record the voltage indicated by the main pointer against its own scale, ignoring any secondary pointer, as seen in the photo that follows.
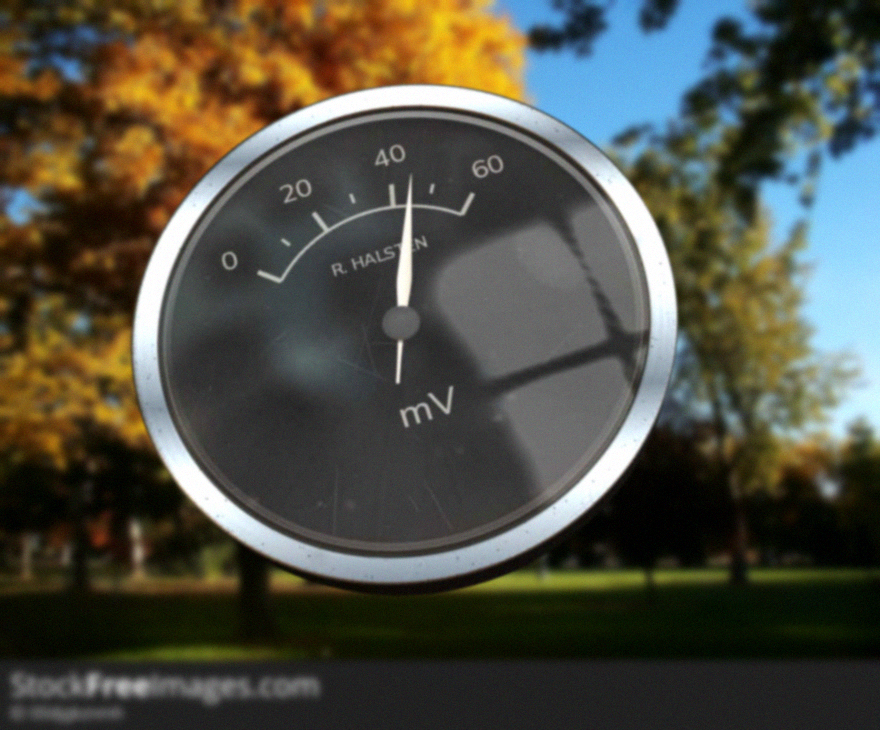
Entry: 45 mV
